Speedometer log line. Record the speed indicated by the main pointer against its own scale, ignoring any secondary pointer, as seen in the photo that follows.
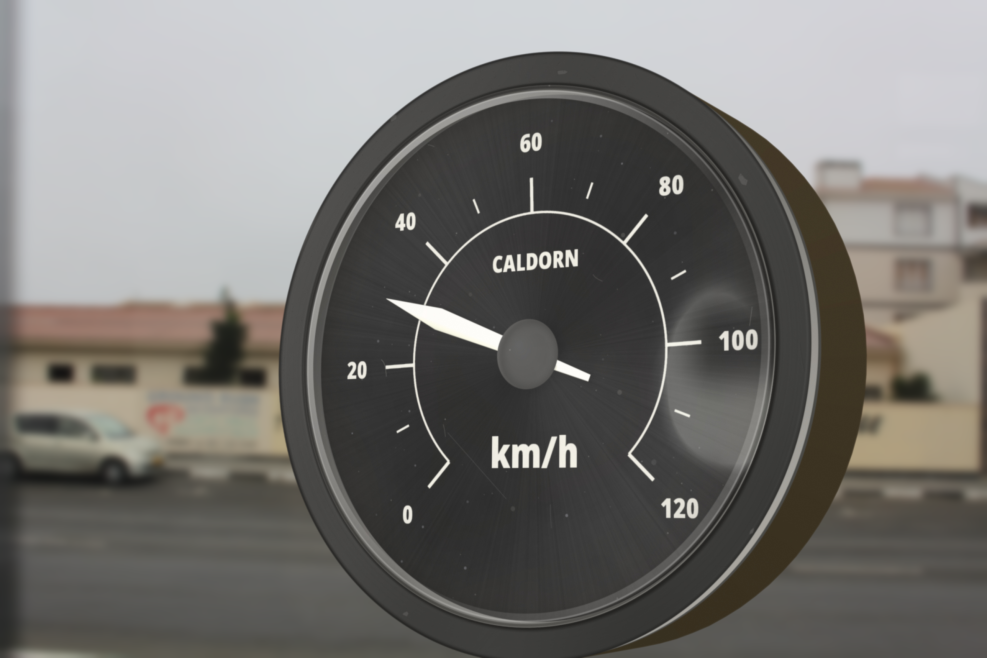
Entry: 30 km/h
